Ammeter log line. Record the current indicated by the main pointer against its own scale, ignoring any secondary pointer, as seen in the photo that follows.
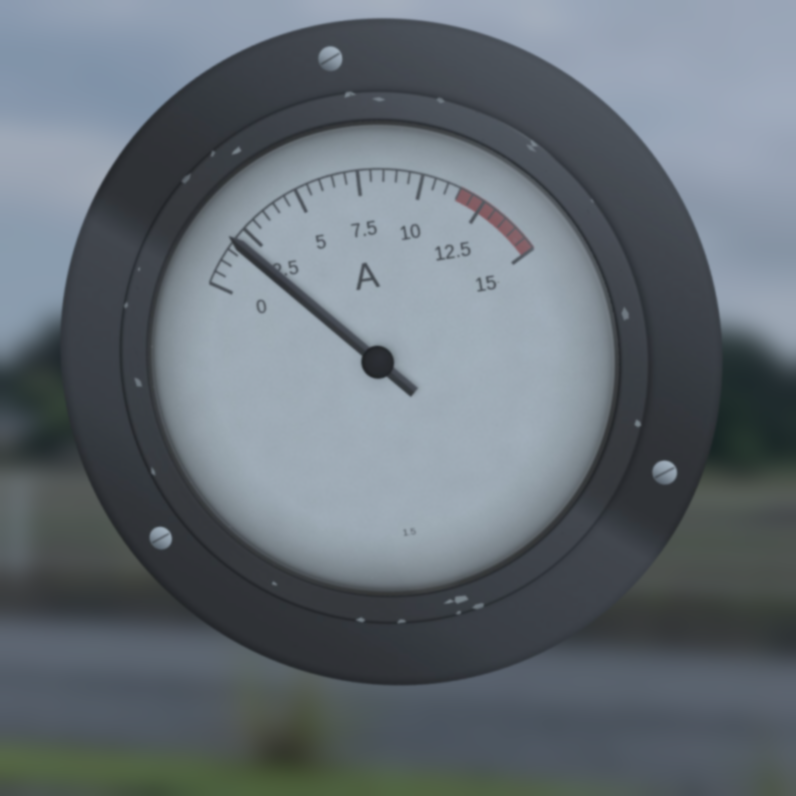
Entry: 2 A
